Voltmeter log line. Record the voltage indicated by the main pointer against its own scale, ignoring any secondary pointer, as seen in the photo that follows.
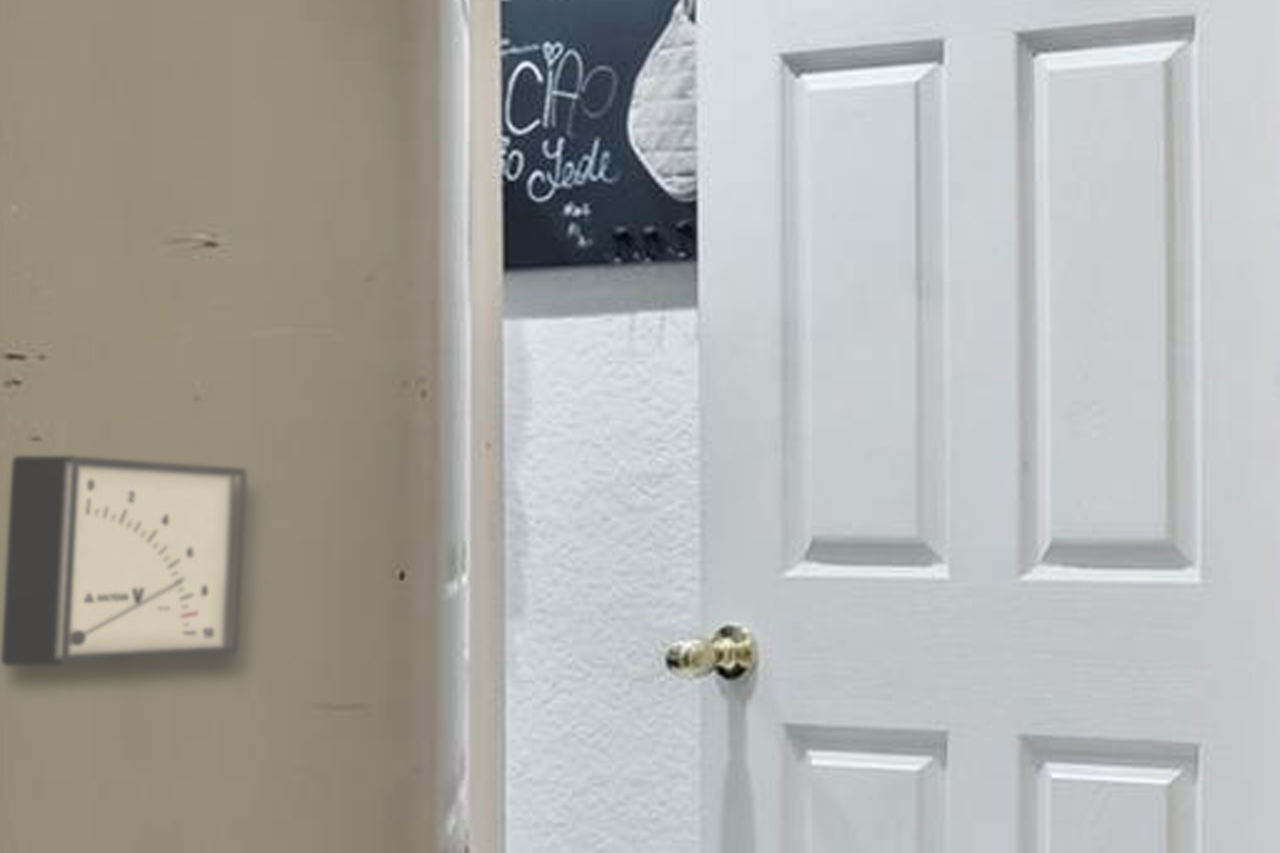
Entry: 7 V
